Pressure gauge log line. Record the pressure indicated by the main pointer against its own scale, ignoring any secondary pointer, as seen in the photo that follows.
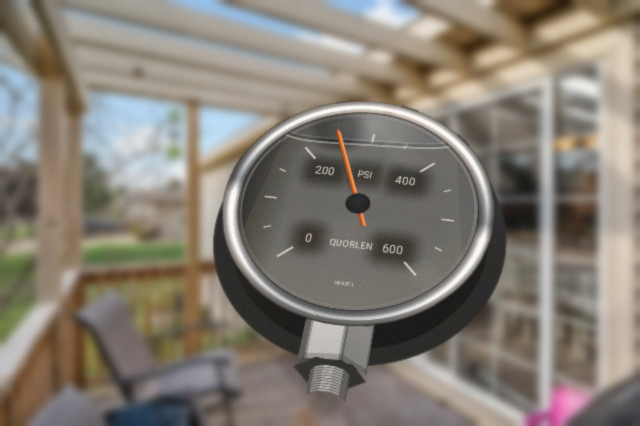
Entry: 250 psi
